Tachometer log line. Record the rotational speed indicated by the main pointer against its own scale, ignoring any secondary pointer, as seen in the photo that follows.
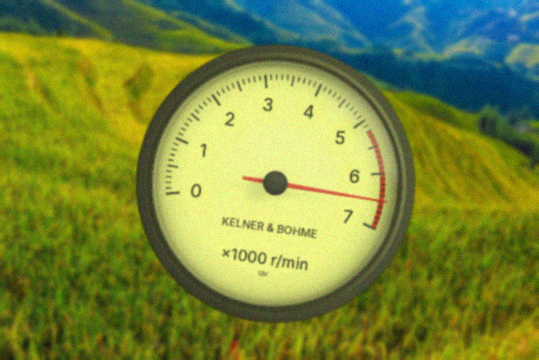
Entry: 6500 rpm
